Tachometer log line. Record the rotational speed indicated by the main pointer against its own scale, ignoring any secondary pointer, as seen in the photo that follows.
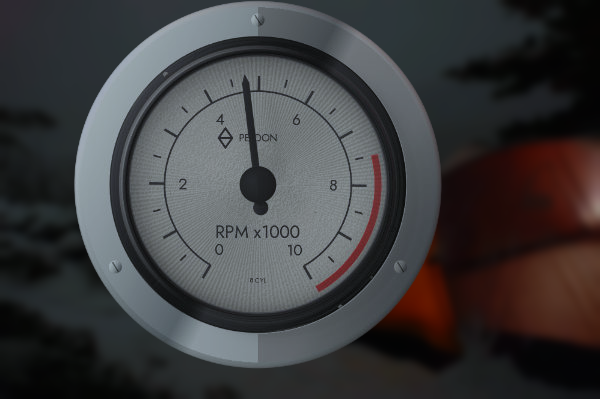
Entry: 4750 rpm
